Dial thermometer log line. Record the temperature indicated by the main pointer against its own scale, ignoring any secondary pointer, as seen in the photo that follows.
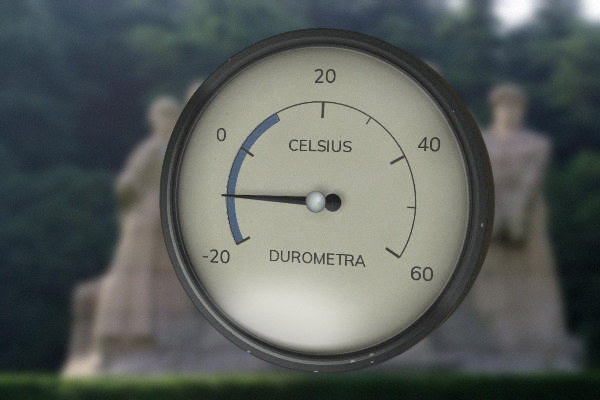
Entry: -10 °C
